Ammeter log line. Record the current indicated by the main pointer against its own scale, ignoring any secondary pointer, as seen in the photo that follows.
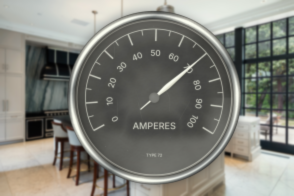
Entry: 70 A
